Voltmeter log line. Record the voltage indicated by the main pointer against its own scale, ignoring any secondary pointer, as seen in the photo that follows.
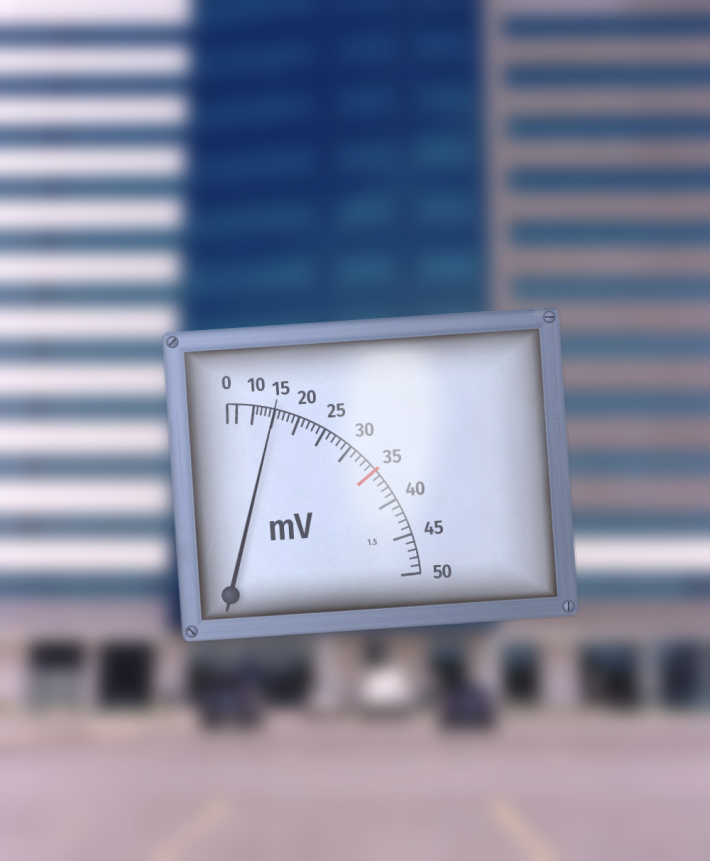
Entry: 15 mV
